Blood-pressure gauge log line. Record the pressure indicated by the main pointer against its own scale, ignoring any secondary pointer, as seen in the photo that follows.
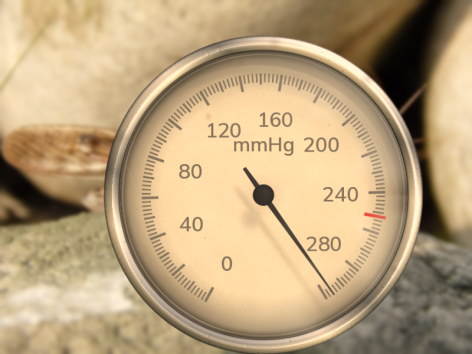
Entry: 296 mmHg
